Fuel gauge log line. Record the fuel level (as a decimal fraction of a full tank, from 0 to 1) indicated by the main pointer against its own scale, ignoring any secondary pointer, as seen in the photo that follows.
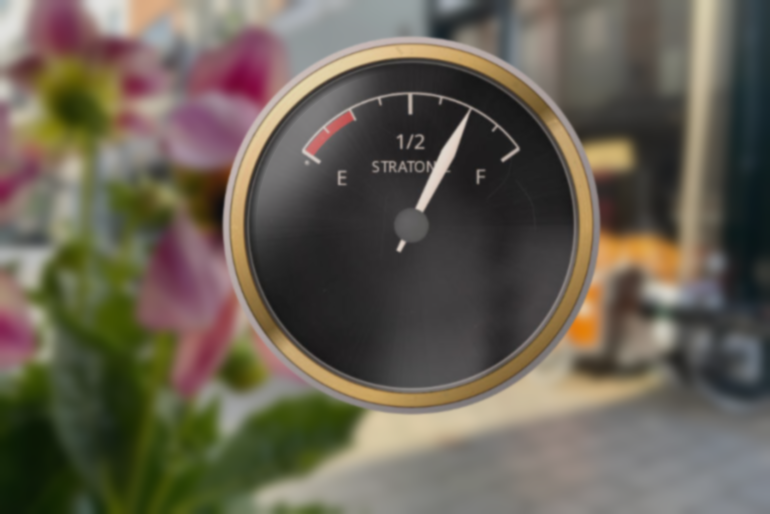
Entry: 0.75
